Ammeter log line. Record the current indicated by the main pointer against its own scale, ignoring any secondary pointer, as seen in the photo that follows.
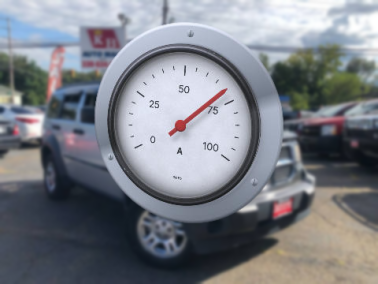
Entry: 70 A
